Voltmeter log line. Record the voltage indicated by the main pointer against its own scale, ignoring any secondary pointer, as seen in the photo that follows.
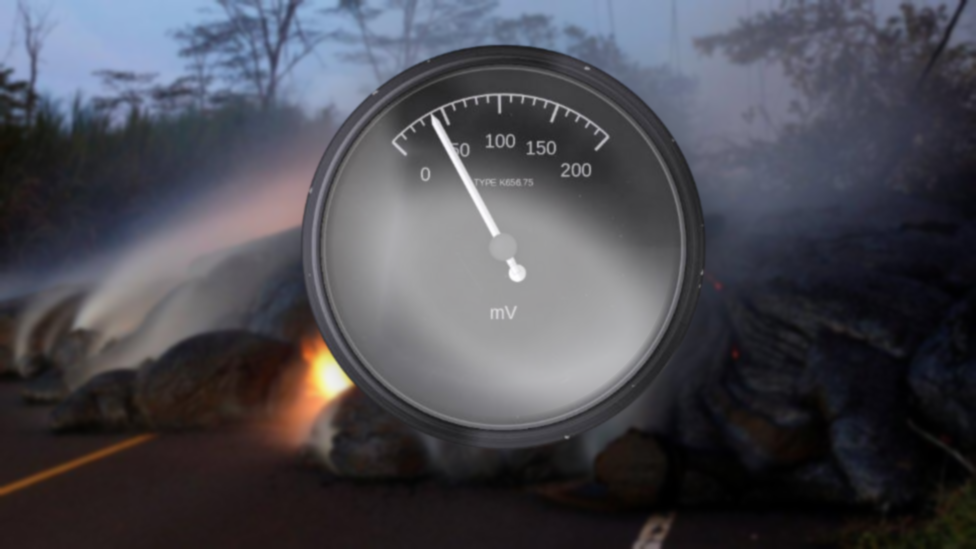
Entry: 40 mV
